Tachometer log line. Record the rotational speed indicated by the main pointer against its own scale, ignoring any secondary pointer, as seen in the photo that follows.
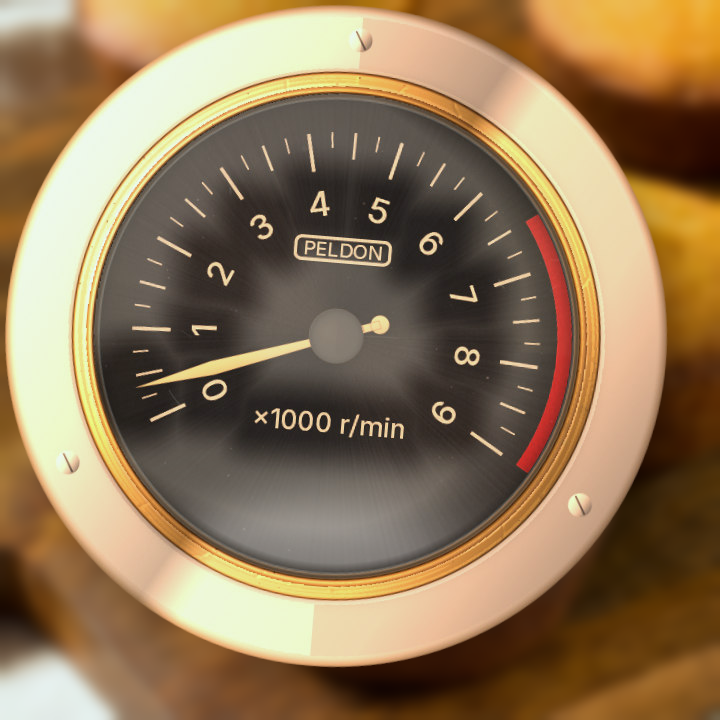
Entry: 375 rpm
